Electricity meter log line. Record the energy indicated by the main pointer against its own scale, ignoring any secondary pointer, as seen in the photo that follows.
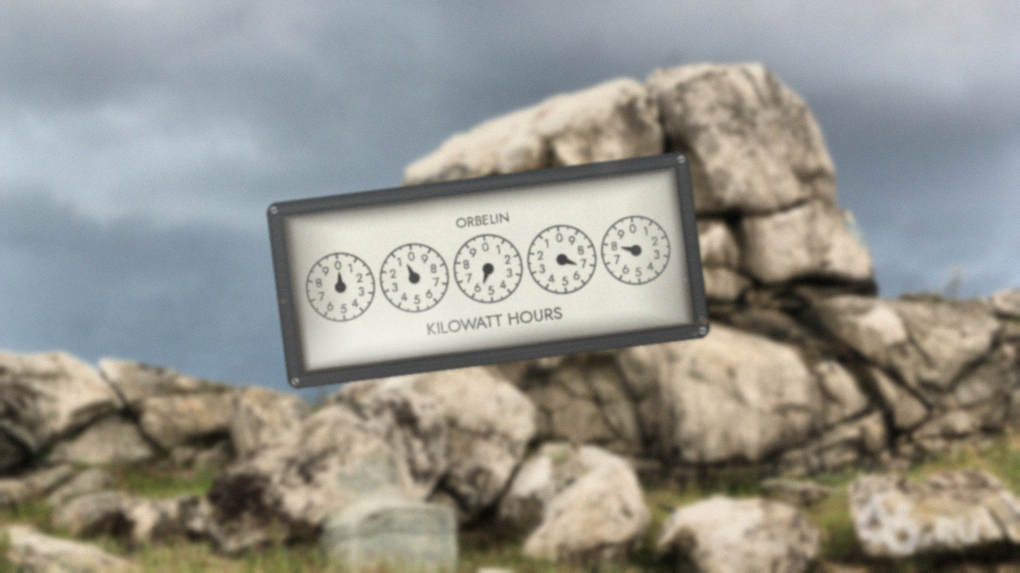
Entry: 568 kWh
